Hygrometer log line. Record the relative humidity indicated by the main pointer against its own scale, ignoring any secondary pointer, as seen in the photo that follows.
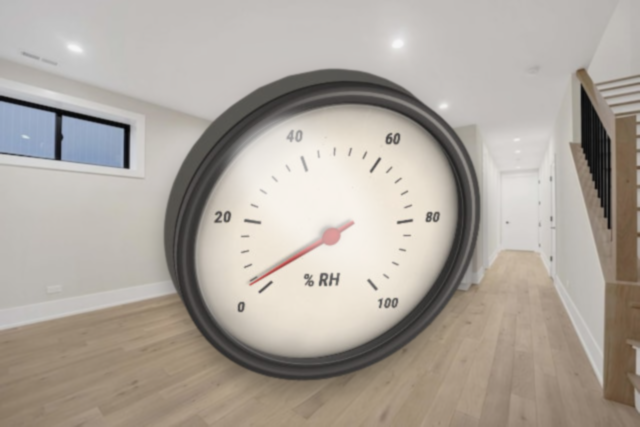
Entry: 4 %
